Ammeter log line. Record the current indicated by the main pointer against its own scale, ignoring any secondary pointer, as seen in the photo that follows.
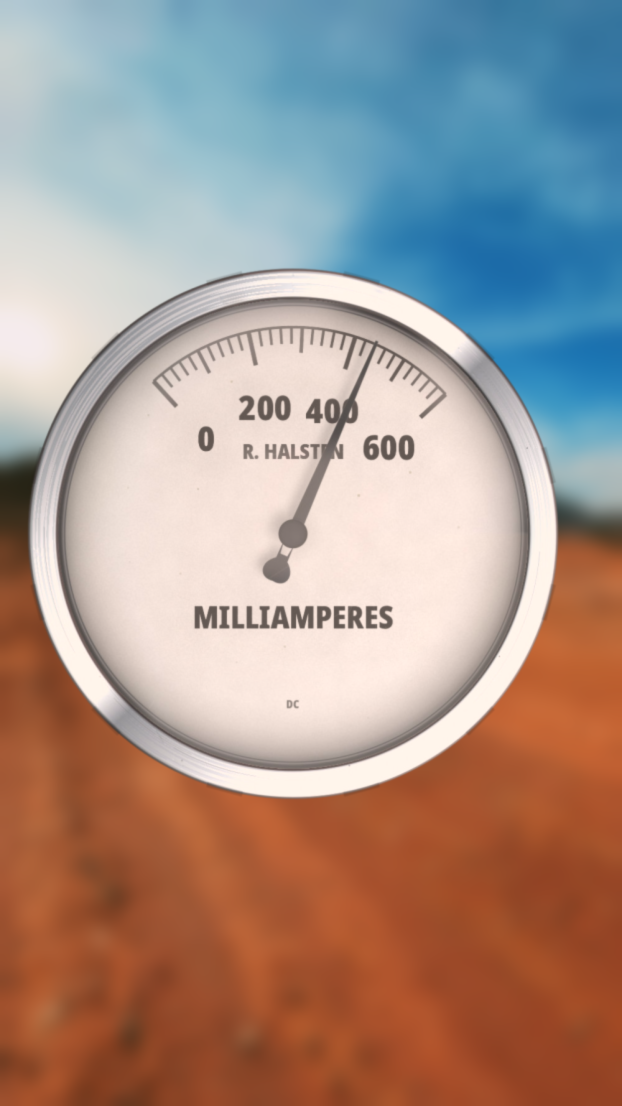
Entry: 440 mA
